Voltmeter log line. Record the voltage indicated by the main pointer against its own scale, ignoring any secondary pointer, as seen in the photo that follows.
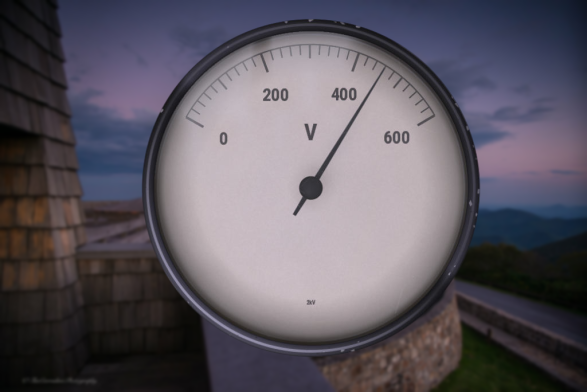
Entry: 460 V
